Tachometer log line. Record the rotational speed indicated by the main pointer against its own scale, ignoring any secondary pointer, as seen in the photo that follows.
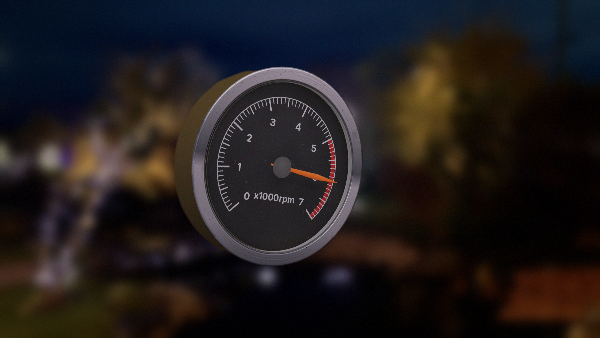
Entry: 6000 rpm
